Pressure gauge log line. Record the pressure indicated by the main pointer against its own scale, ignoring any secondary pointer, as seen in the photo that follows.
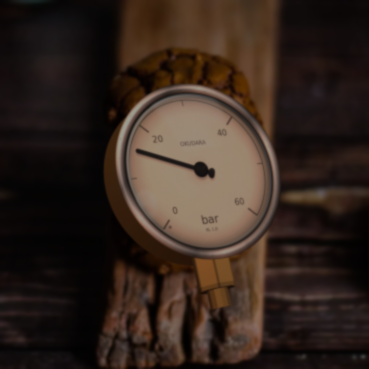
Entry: 15 bar
